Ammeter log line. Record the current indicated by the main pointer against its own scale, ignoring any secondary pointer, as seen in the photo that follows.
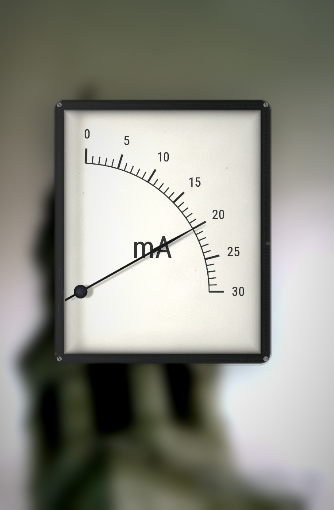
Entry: 20 mA
